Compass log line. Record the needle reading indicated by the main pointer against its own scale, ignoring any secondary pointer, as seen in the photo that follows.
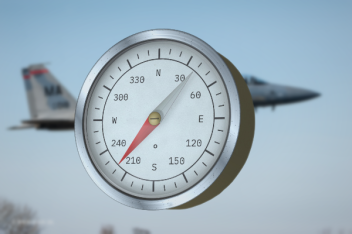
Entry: 220 °
